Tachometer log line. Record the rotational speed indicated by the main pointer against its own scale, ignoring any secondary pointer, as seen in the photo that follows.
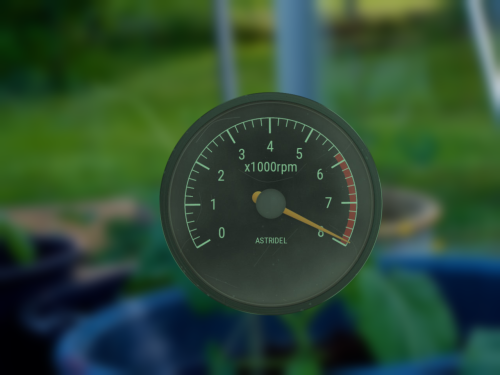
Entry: 7900 rpm
